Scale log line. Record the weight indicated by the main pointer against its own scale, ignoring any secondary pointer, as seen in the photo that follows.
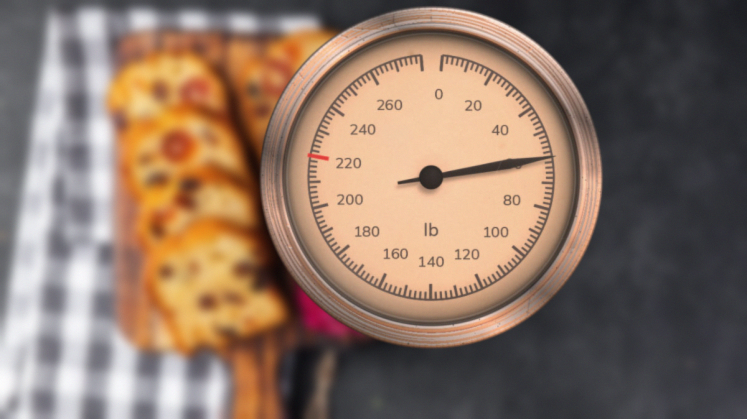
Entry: 60 lb
